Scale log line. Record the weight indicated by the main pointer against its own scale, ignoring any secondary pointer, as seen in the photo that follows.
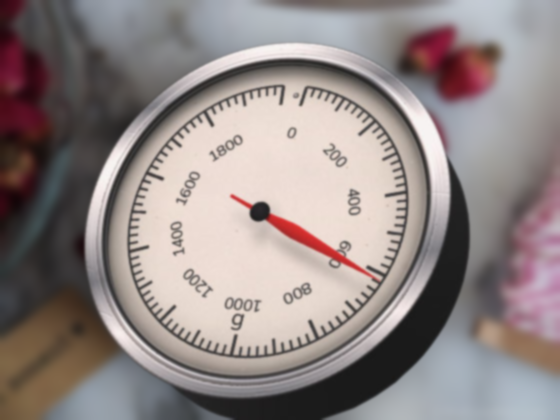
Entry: 620 g
